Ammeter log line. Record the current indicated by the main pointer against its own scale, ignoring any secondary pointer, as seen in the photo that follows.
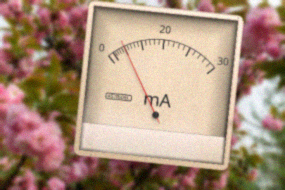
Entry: 10 mA
